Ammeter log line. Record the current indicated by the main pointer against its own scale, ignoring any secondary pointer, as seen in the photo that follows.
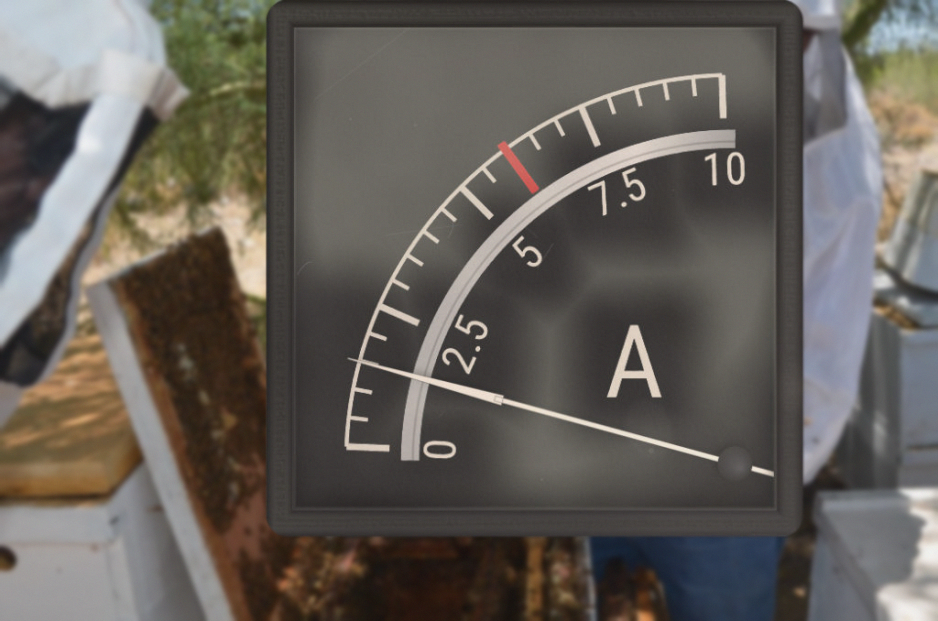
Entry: 1.5 A
